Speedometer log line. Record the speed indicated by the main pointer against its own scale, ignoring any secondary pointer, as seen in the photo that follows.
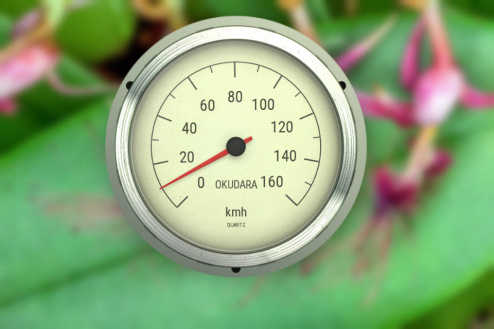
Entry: 10 km/h
